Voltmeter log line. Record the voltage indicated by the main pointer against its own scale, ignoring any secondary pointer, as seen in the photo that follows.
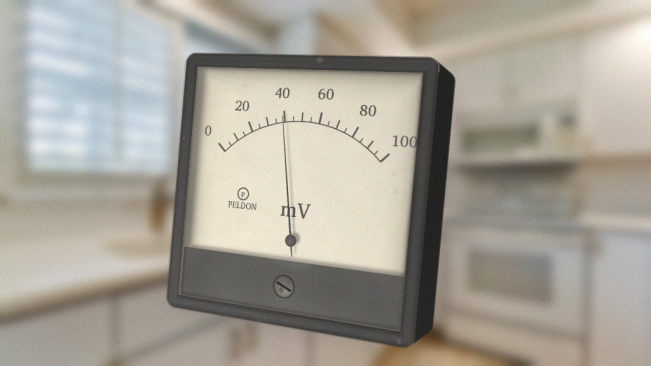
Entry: 40 mV
